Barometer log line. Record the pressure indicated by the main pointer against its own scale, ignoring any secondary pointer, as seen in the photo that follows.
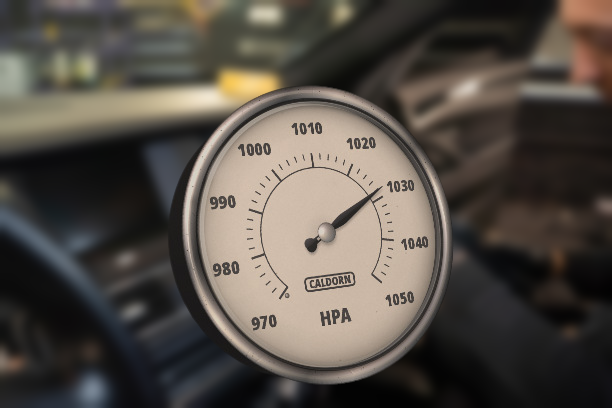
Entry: 1028 hPa
